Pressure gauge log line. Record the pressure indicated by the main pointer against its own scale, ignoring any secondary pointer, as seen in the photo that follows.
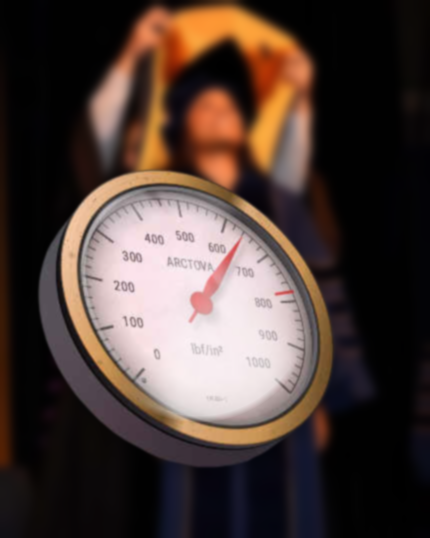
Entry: 640 psi
